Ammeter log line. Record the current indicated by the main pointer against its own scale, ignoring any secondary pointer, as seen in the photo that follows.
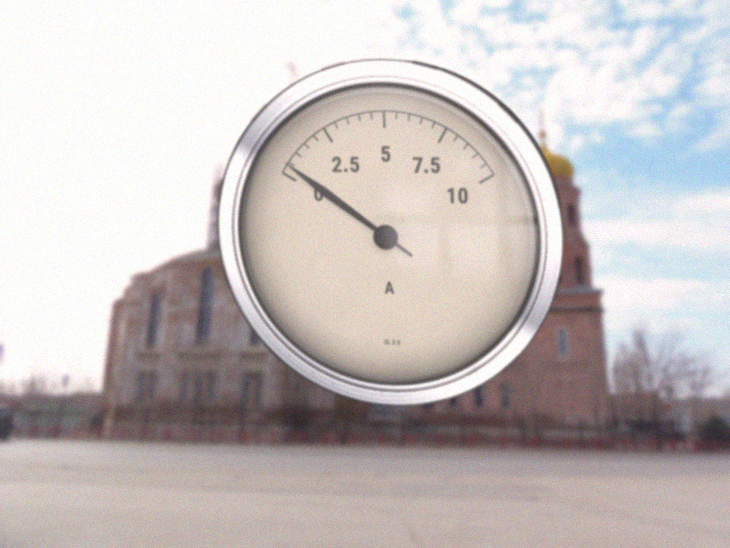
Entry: 0.5 A
